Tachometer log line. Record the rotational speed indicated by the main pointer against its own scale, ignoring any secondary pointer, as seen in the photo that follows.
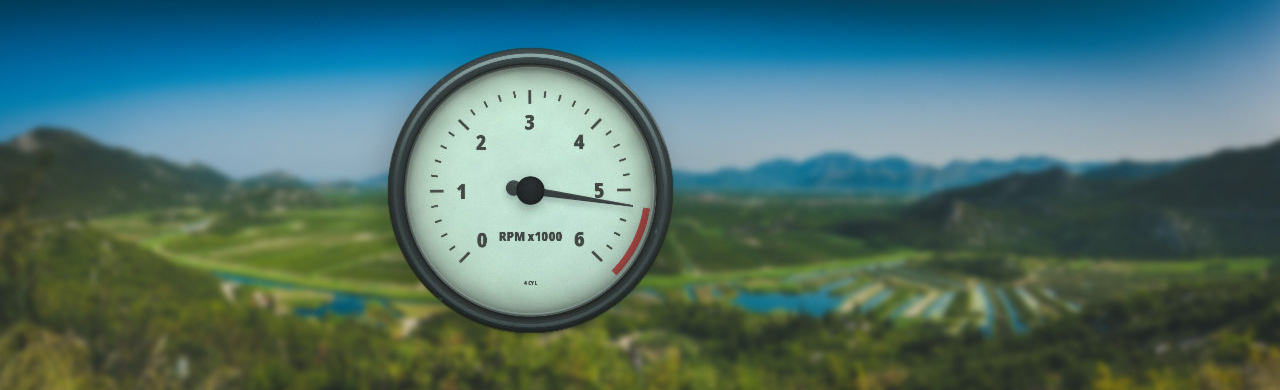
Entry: 5200 rpm
